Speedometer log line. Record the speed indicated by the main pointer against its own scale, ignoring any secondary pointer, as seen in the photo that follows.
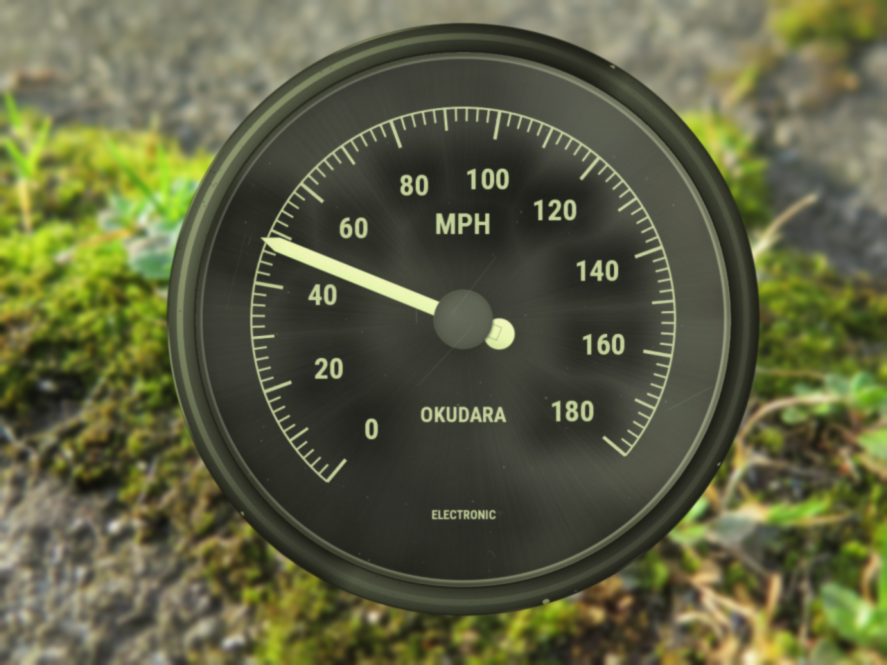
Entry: 48 mph
